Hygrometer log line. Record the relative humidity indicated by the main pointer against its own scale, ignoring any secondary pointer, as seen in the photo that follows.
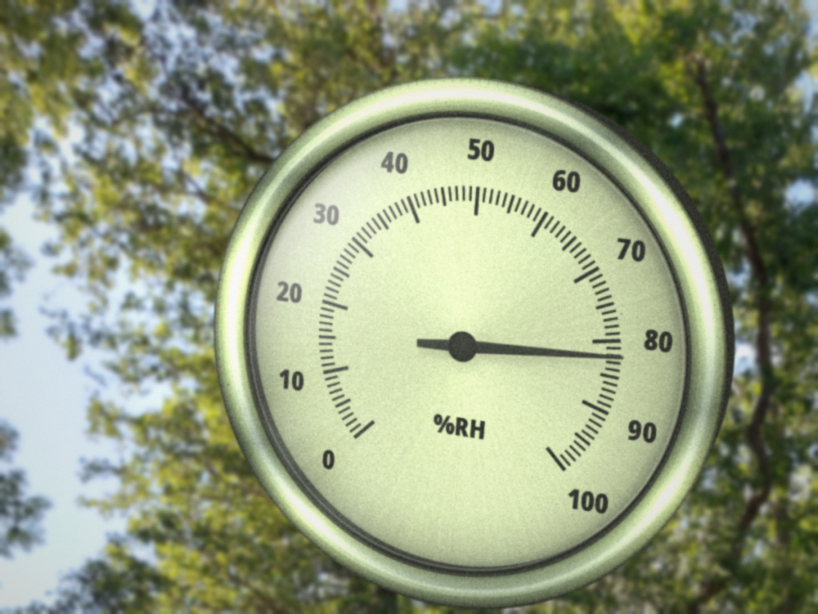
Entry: 82 %
